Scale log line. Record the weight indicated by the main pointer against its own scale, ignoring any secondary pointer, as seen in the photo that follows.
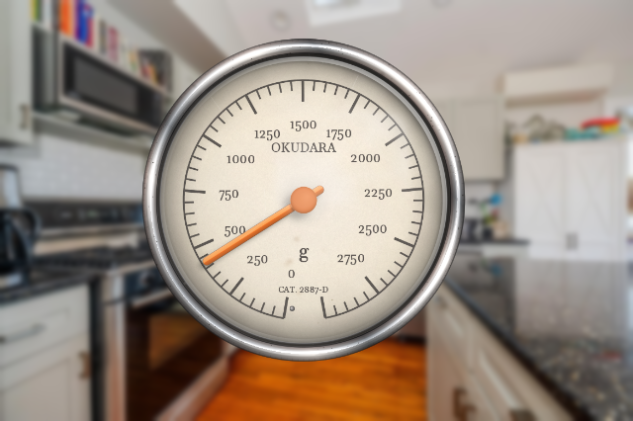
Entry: 425 g
